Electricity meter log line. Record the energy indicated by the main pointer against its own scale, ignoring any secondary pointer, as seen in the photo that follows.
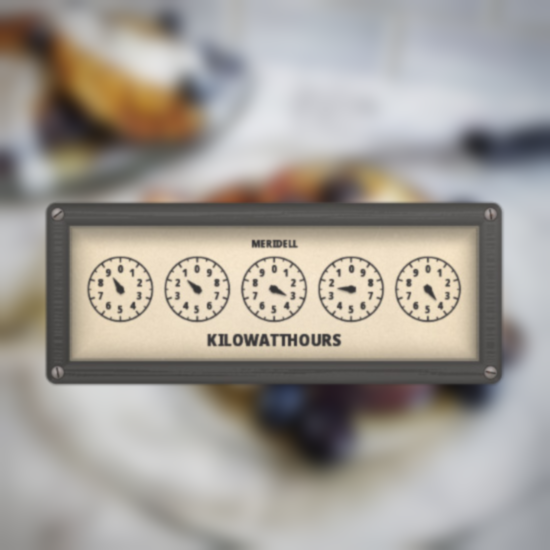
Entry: 91324 kWh
